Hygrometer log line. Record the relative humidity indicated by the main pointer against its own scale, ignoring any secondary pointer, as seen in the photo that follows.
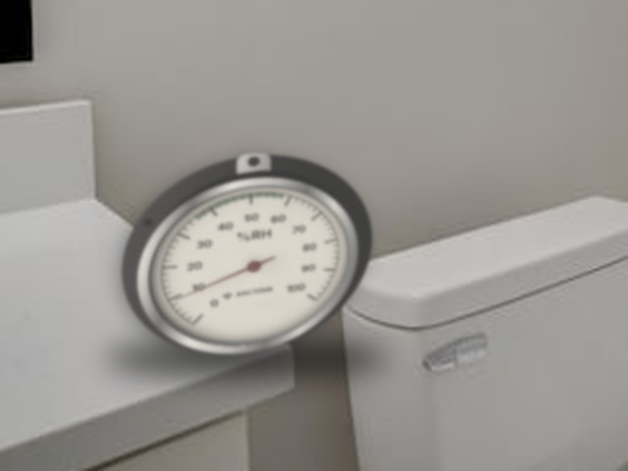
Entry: 10 %
